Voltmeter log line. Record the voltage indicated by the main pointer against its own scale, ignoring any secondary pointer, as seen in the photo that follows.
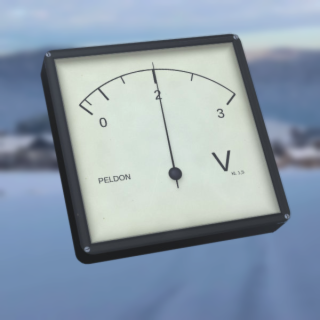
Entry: 2 V
